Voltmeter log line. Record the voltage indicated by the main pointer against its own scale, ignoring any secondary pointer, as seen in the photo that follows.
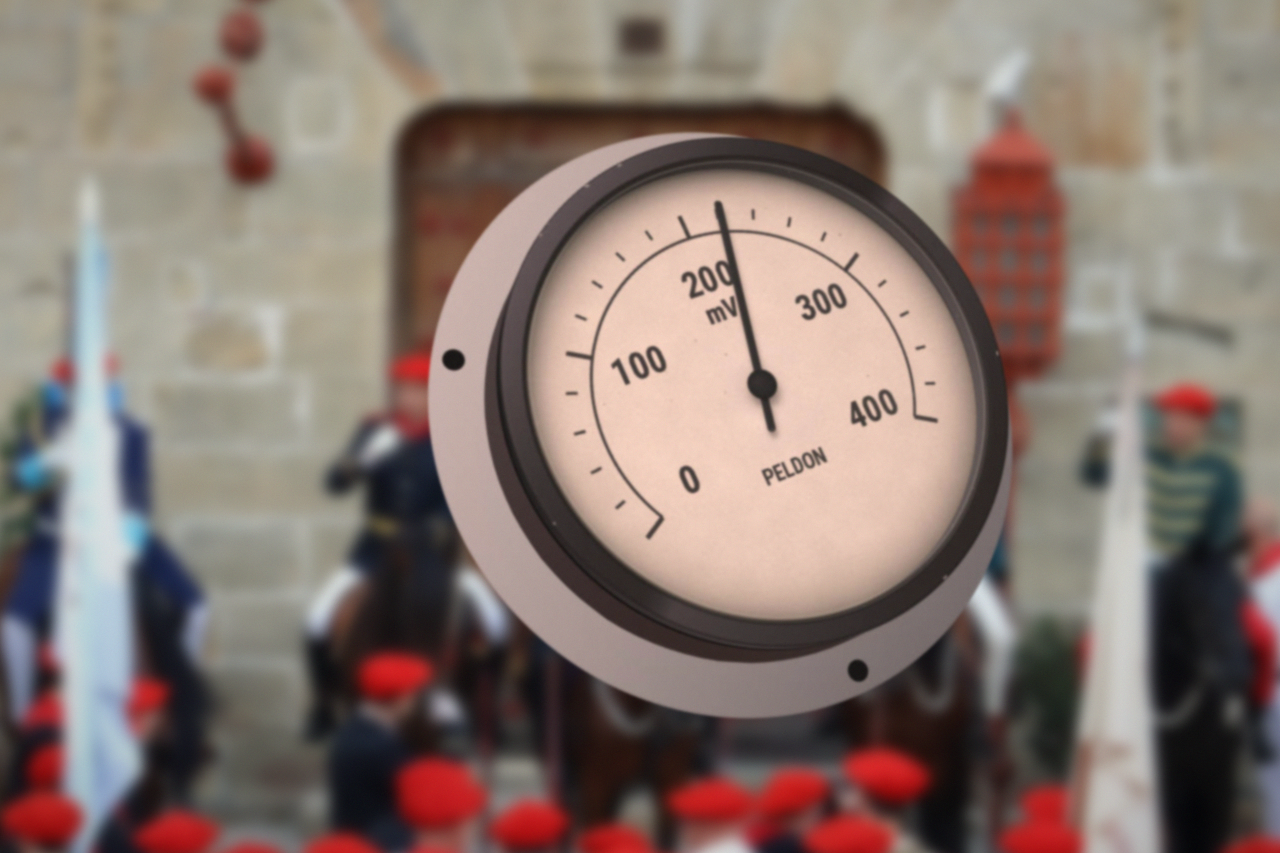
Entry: 220 mV
